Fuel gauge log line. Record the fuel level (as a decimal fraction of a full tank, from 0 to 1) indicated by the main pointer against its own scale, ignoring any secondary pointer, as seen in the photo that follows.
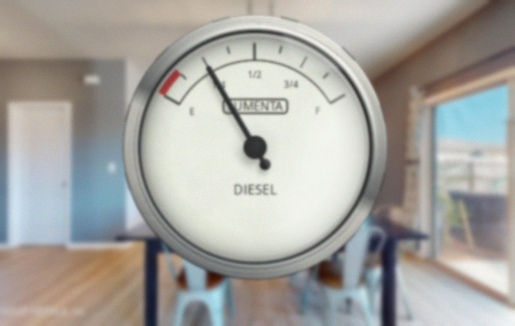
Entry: 0.25
